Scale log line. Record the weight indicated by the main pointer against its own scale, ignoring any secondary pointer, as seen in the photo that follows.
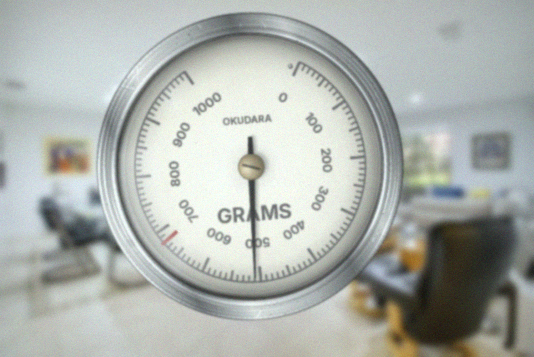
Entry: 510 g
